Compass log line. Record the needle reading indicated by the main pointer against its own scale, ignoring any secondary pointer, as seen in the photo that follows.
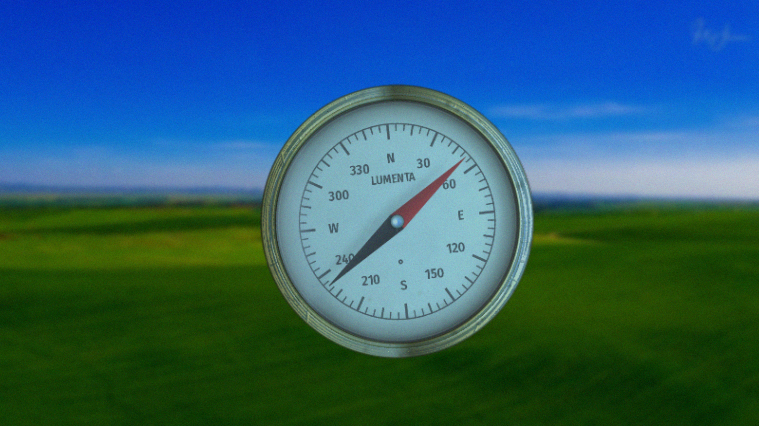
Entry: 52.5 °
